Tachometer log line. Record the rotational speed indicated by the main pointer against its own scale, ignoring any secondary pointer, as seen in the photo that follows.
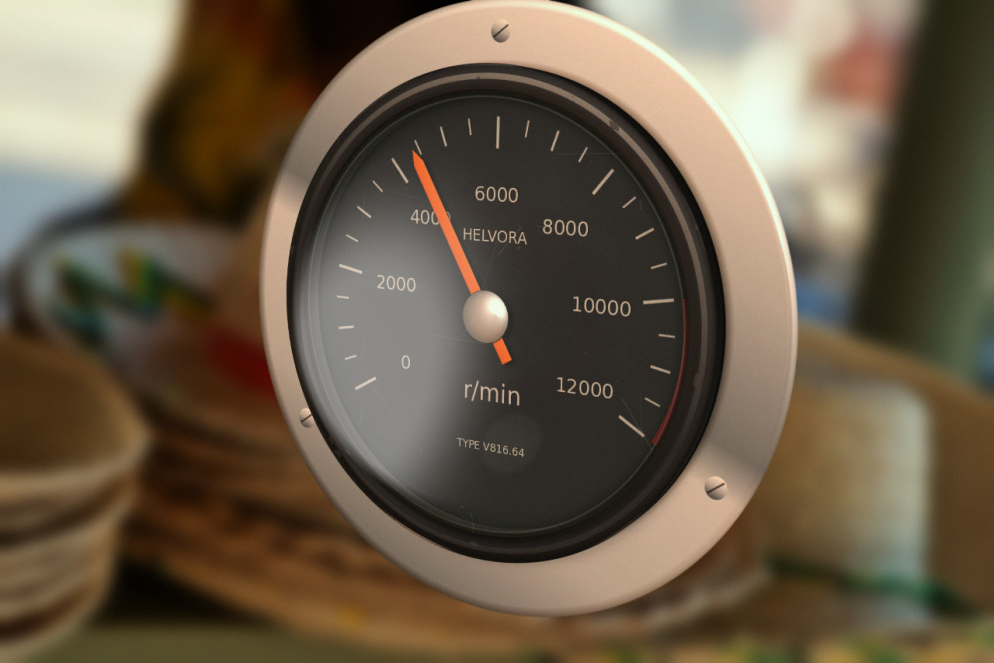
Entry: 4500 rpm
